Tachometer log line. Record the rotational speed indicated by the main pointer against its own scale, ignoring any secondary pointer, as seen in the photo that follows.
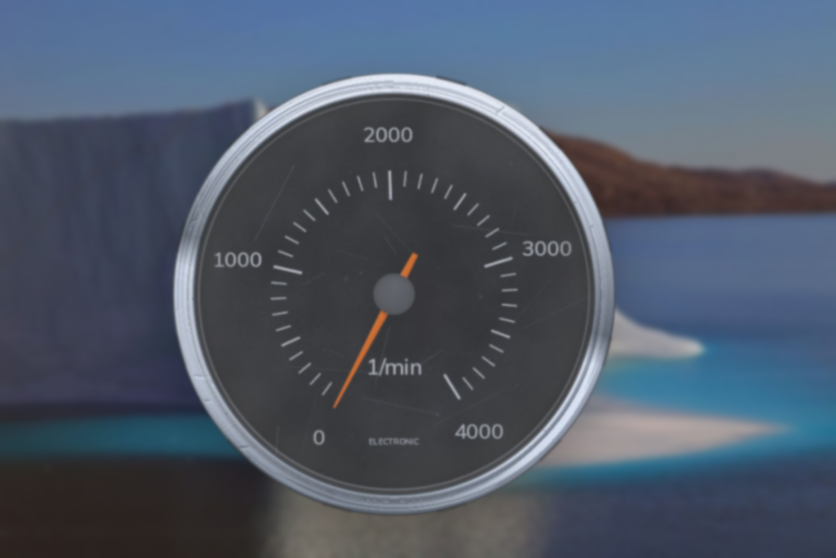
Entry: 0 rpm
